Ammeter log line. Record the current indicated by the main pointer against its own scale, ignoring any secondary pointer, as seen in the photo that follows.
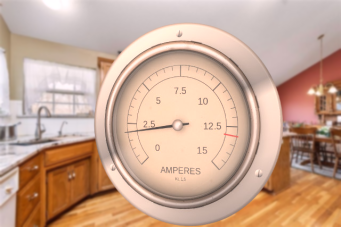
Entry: 2 A
